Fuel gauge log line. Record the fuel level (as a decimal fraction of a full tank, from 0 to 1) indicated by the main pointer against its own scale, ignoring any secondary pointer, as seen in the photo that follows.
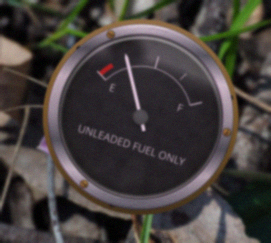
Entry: 0.25
